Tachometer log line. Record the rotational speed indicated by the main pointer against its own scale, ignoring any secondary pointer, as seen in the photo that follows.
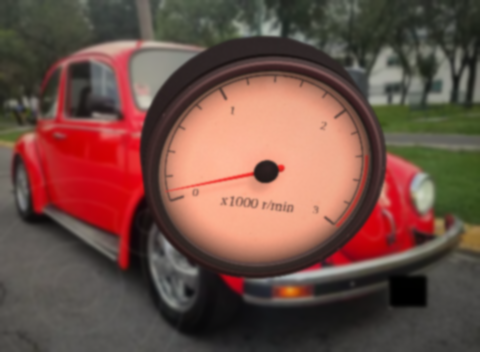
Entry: 100 rpm
